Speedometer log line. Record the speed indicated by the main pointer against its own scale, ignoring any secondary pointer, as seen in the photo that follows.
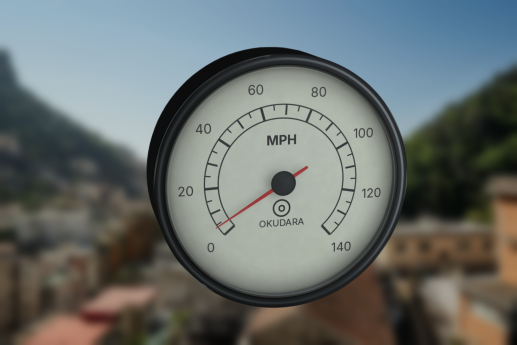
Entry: 5 mph
